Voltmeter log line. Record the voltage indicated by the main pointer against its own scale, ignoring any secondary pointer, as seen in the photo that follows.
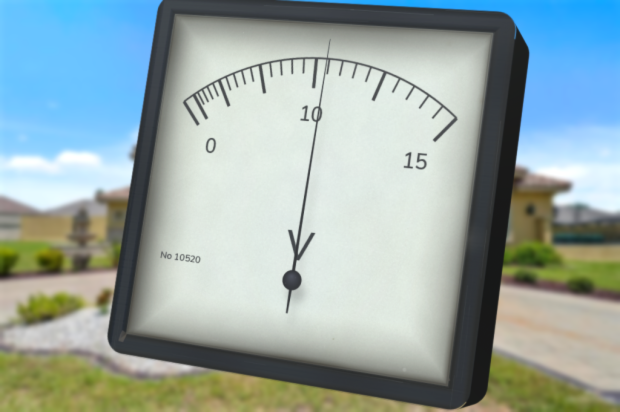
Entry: 10.5 V
